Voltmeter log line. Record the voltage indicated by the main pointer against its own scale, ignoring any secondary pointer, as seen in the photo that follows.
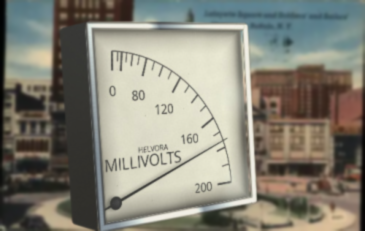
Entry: 175 mV
